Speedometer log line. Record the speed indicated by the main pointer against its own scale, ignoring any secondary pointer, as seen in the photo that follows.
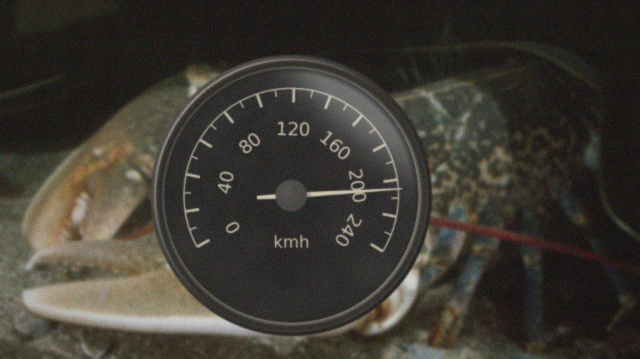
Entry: 205 km/h
